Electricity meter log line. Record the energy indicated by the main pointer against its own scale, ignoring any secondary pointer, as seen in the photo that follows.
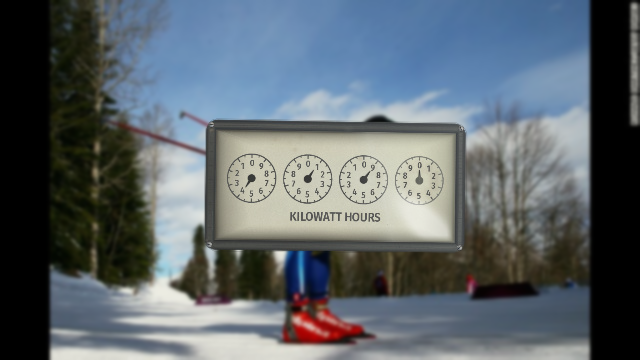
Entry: 4090 kWh
